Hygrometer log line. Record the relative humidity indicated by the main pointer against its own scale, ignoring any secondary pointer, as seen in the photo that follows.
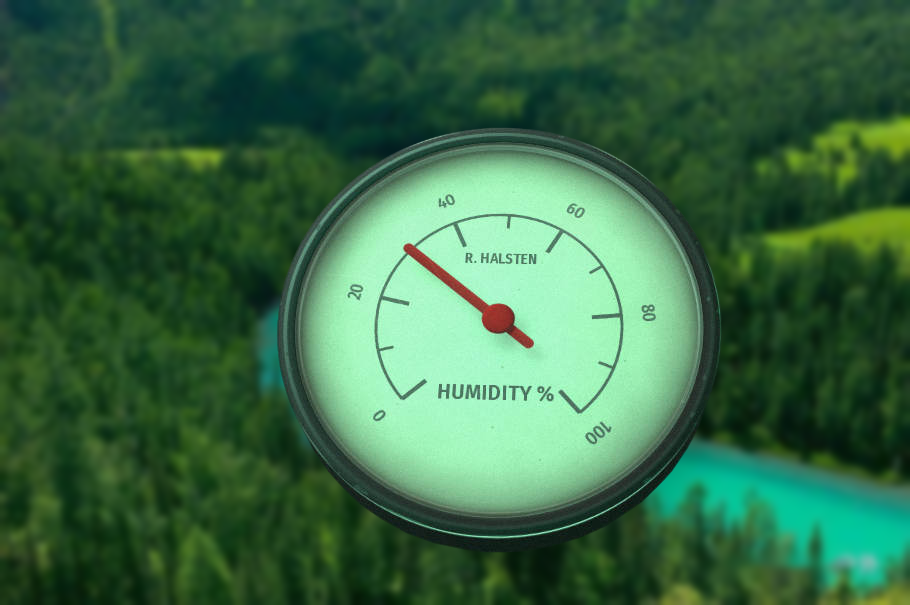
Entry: 30 %
